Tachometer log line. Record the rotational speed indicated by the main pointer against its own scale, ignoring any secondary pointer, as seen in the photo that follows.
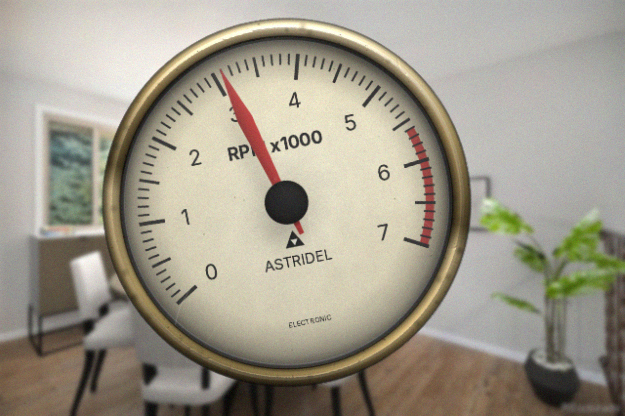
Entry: 3100 rpm
